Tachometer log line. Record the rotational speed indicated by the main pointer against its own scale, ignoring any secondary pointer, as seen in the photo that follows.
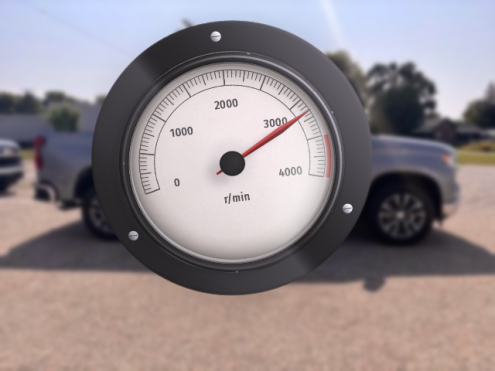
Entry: 3150 rpm
